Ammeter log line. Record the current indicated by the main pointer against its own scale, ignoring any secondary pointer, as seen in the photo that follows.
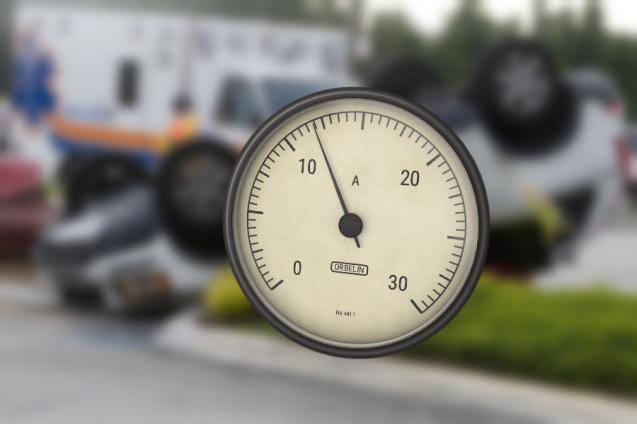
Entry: 12 A
